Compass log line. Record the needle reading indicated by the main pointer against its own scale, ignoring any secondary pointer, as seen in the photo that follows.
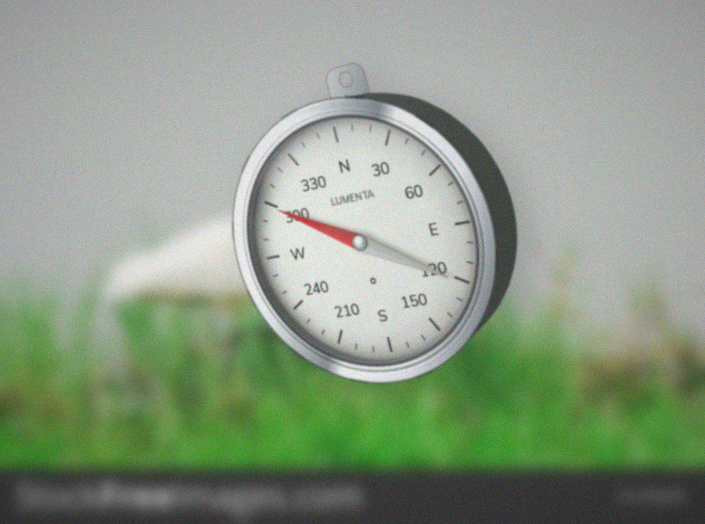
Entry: 300 °
